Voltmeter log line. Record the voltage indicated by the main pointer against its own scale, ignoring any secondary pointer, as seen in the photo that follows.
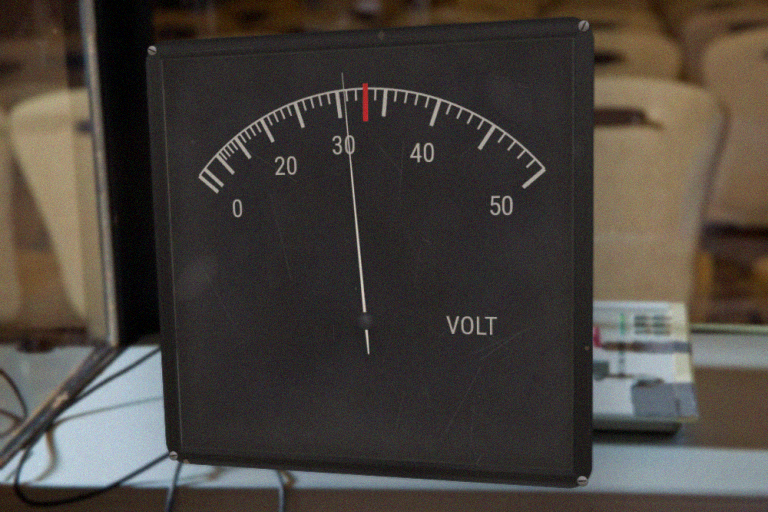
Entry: 31 V
